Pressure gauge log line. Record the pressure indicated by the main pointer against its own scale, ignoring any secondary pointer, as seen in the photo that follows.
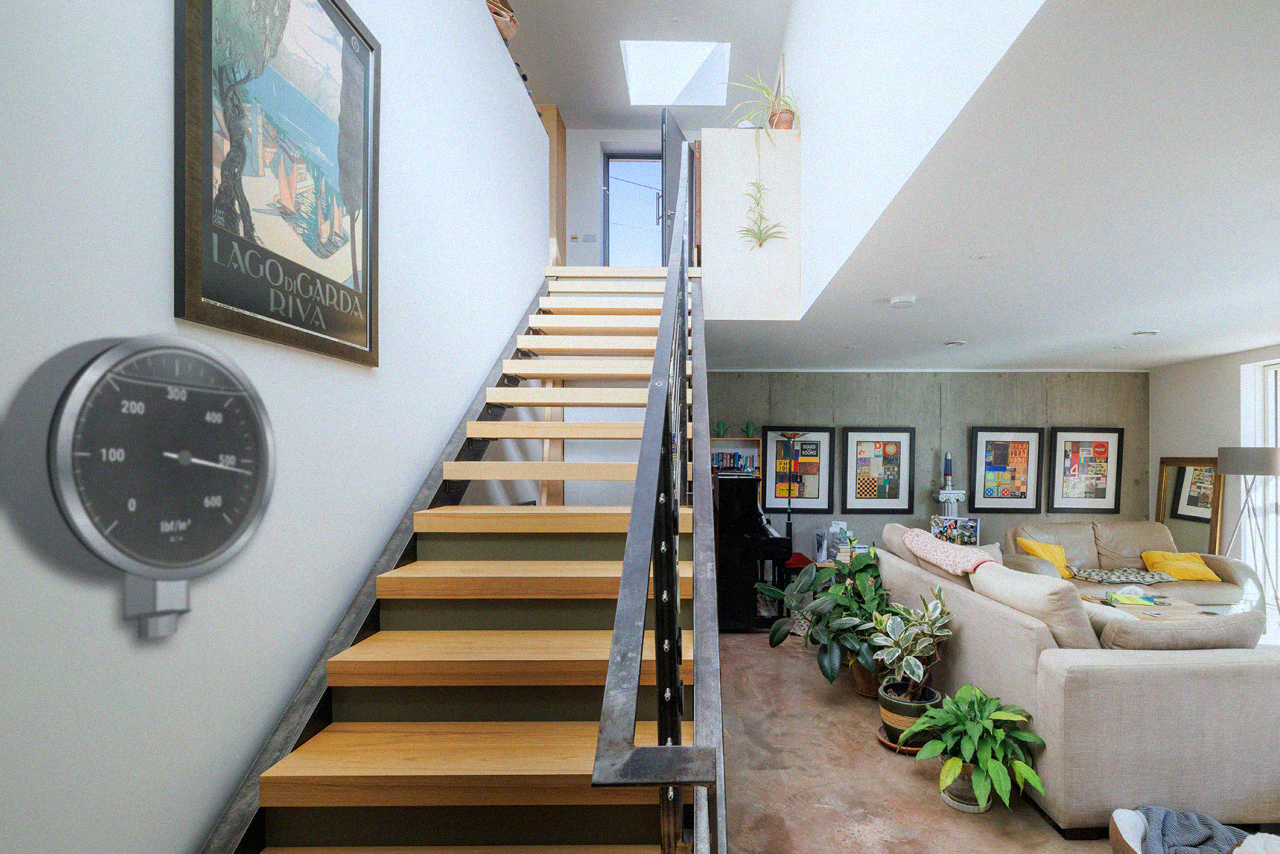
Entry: 520 psi
